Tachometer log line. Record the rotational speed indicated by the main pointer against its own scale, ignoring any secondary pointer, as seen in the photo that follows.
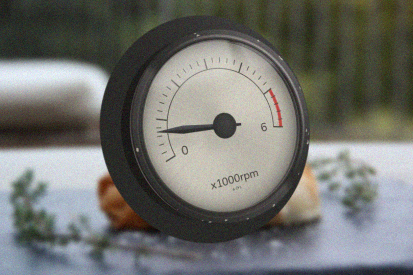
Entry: 700 rpm
